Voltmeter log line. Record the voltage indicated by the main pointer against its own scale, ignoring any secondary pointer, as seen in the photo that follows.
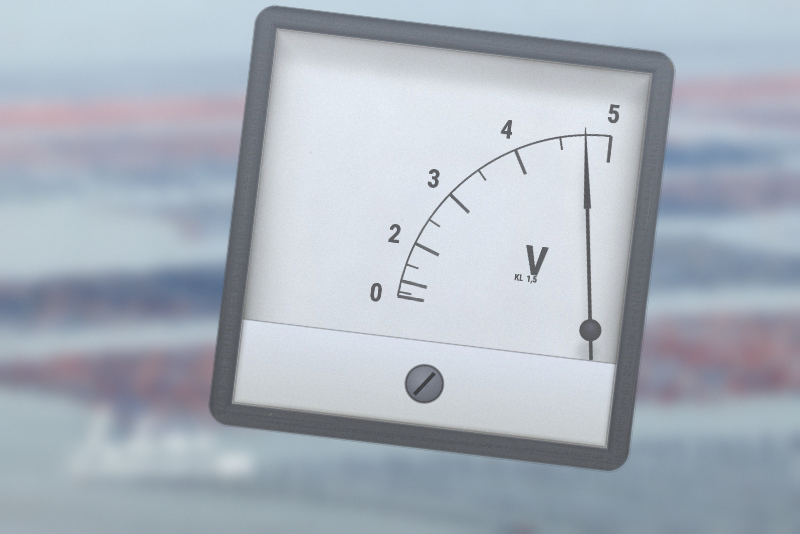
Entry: 4.75 V
